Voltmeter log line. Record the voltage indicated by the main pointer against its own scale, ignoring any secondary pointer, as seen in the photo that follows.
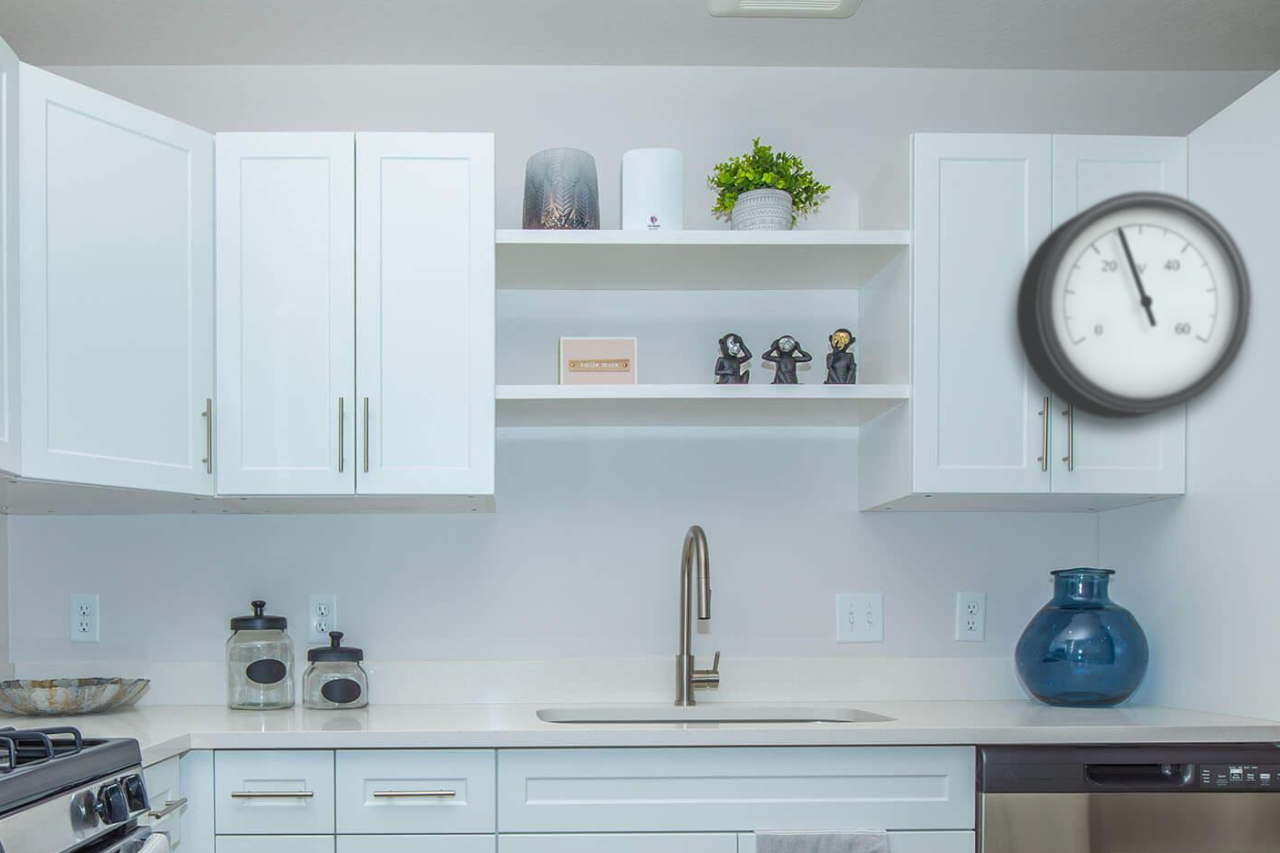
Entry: 25 V
